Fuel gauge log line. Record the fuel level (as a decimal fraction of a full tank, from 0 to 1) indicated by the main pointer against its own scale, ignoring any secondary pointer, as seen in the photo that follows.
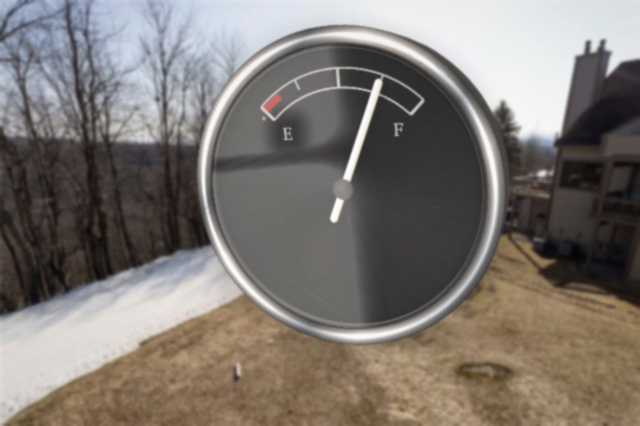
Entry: 0.75
